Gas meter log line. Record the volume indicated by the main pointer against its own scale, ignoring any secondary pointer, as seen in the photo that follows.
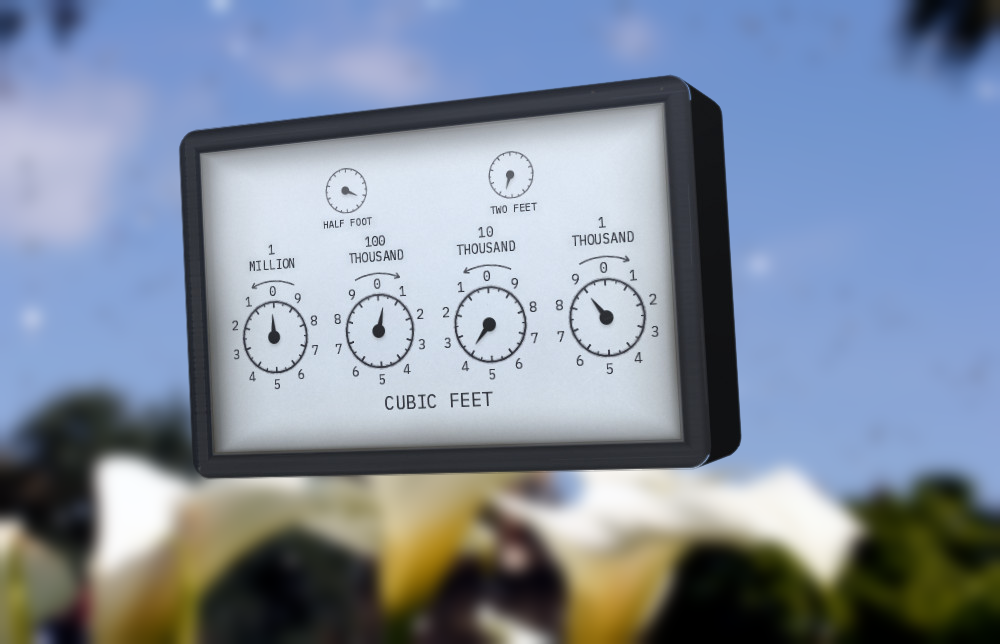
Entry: 3900 ft³
